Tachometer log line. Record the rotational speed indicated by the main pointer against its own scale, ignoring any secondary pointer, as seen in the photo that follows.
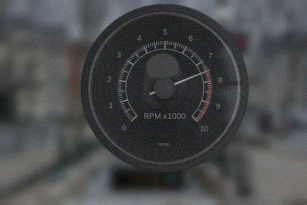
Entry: 7500 rpm
